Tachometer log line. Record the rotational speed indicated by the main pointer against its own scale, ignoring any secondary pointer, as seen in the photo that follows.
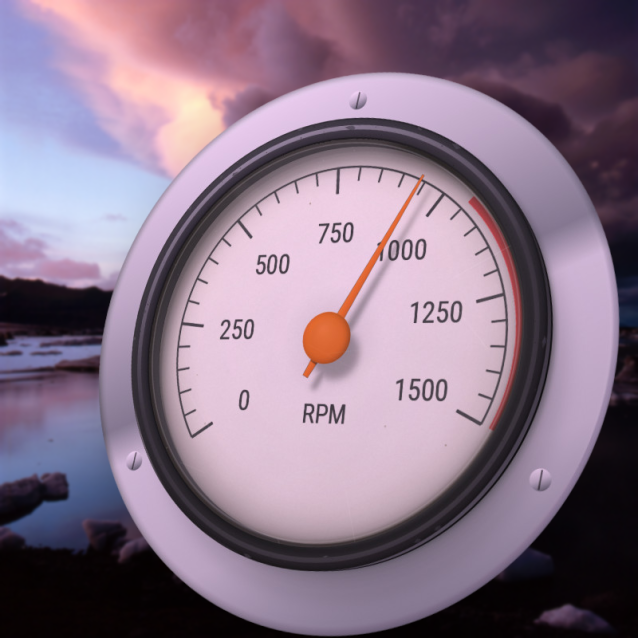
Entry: 950 rpm
